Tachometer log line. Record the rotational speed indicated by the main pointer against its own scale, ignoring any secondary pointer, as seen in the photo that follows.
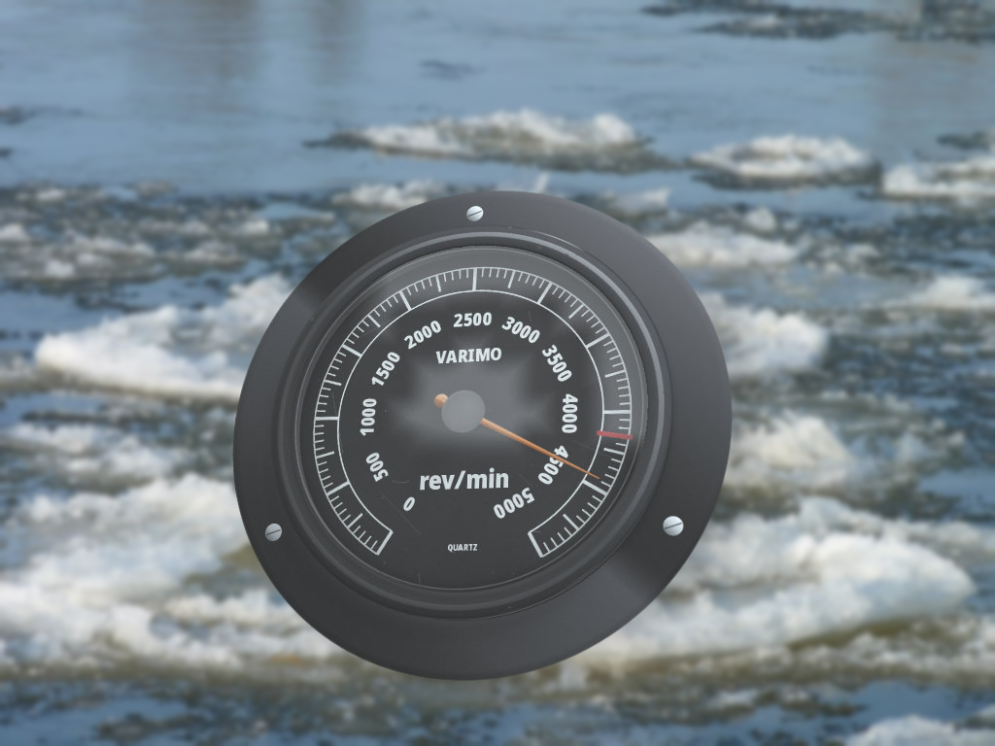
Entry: 4450 rpm
